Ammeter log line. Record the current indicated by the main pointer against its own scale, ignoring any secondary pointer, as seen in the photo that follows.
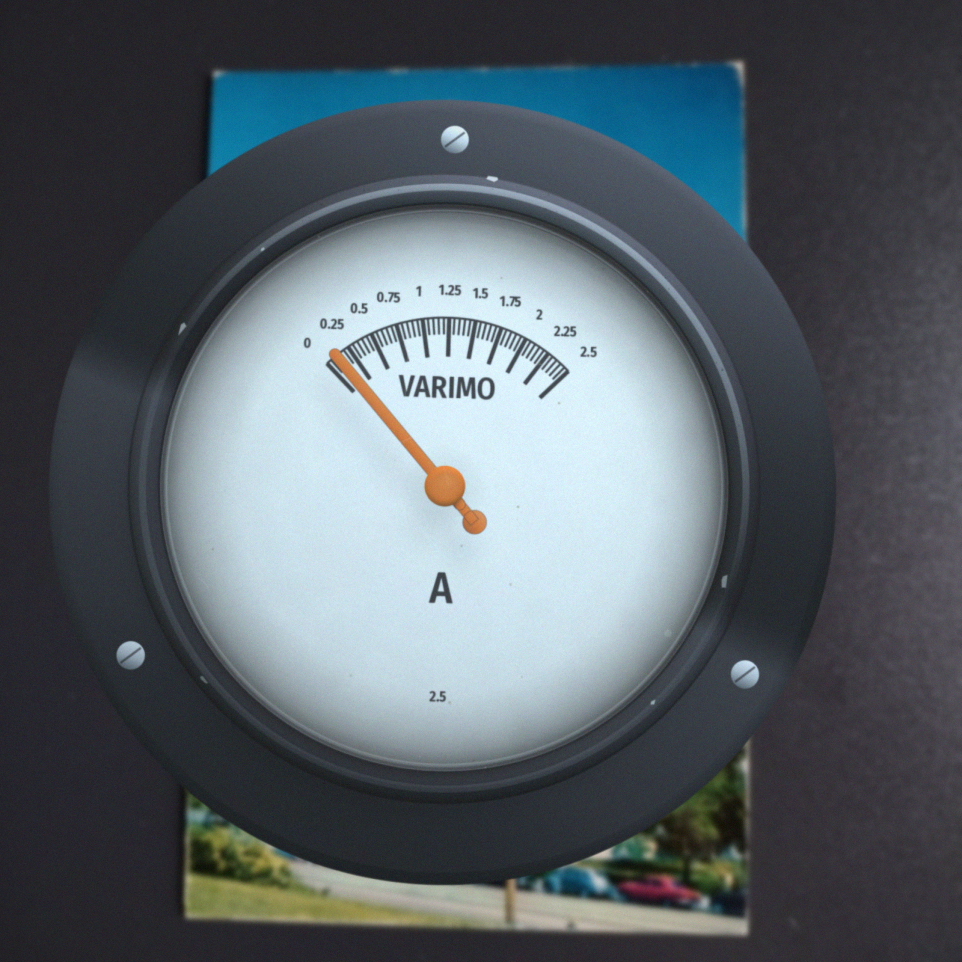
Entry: 0.1 A
